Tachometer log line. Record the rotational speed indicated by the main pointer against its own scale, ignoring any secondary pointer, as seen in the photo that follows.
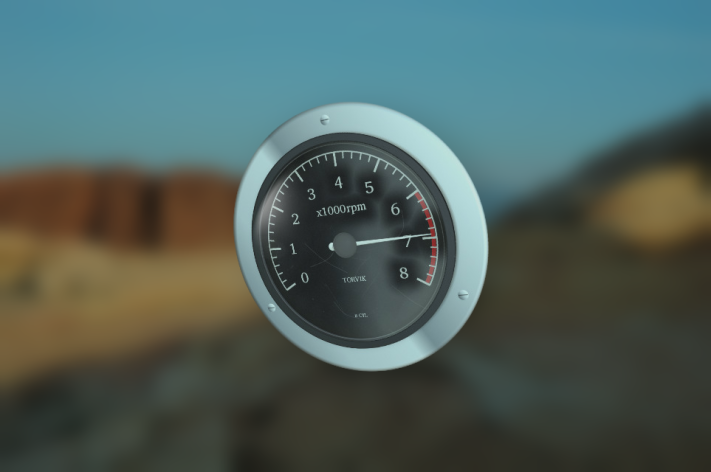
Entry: 6900 rpm
